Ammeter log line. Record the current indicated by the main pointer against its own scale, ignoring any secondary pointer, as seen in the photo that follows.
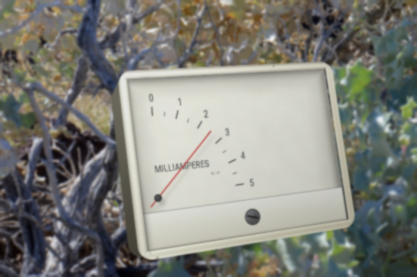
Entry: 2.5 mA
